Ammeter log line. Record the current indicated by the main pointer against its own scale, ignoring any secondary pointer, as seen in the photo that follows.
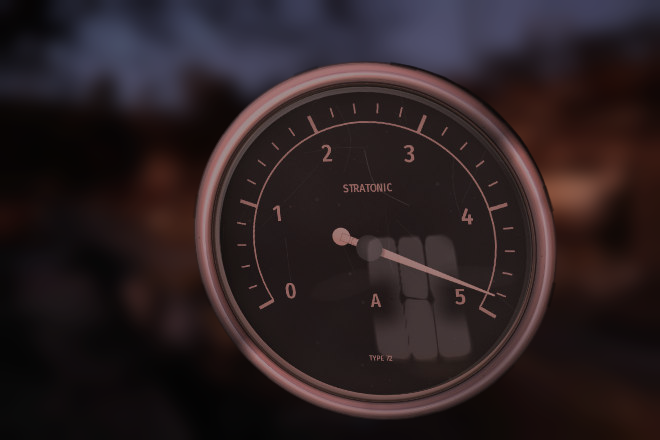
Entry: 4.8 A
